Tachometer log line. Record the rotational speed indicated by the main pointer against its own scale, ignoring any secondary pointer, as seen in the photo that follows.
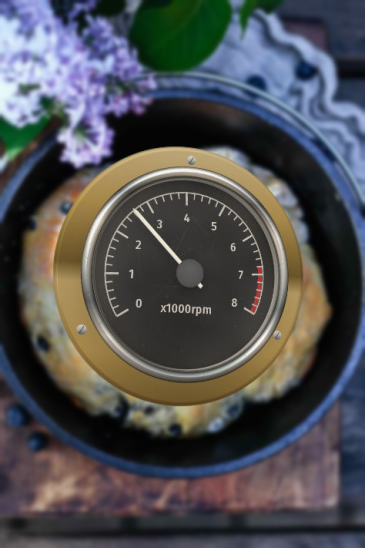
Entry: 2600 rpm
